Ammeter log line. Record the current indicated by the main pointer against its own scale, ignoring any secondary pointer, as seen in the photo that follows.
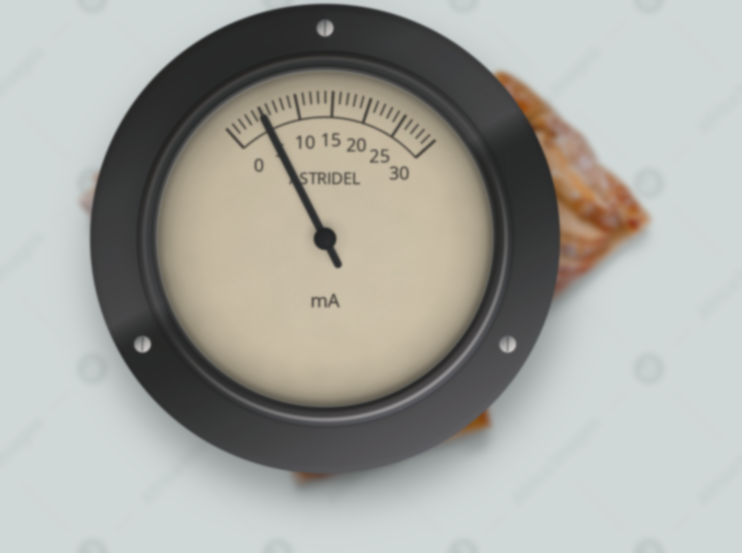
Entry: 5 mA
